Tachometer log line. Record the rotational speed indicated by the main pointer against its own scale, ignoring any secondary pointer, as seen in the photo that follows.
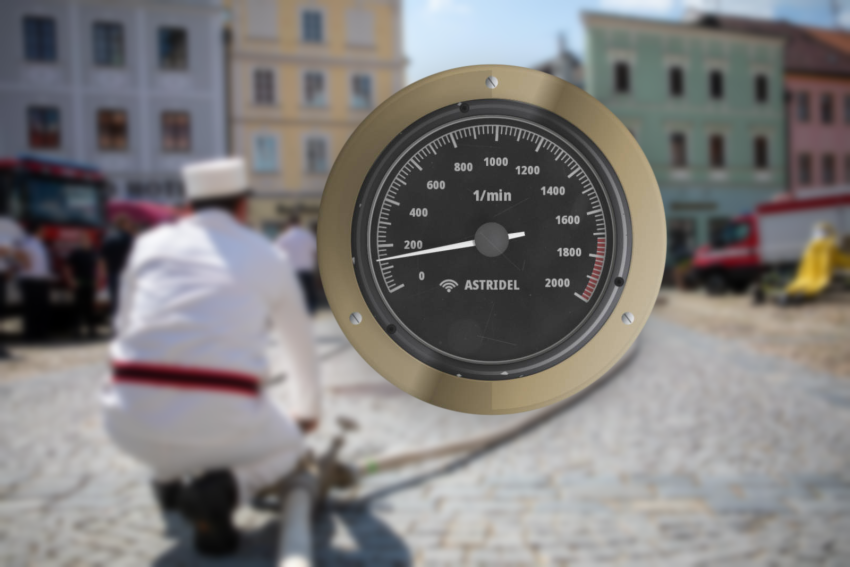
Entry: 140 rpm
